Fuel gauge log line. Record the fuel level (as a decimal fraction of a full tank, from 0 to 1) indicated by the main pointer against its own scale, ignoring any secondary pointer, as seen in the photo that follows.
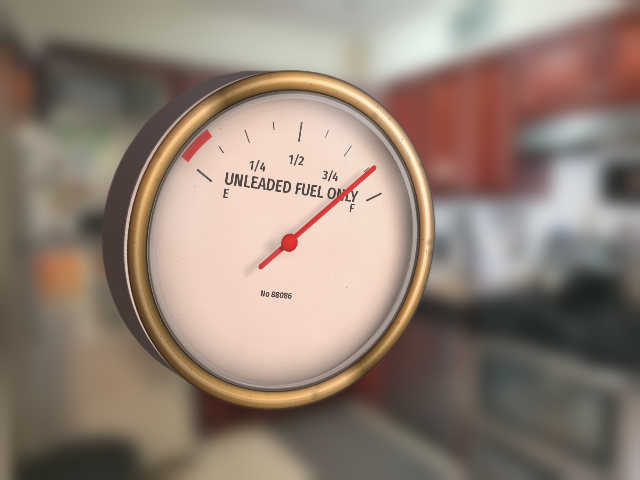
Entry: 0.875
